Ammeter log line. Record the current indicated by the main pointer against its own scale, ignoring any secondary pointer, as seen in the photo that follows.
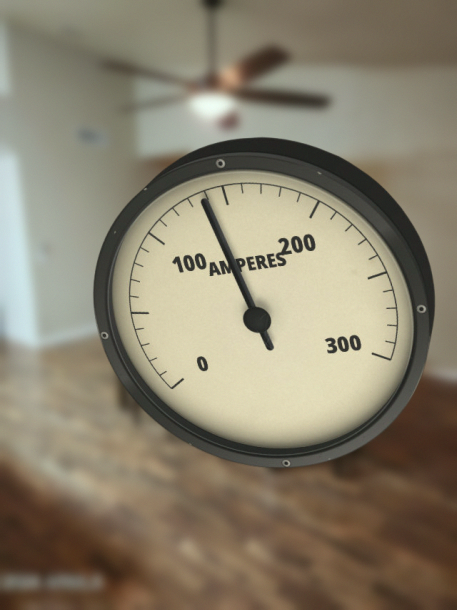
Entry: 140 A
